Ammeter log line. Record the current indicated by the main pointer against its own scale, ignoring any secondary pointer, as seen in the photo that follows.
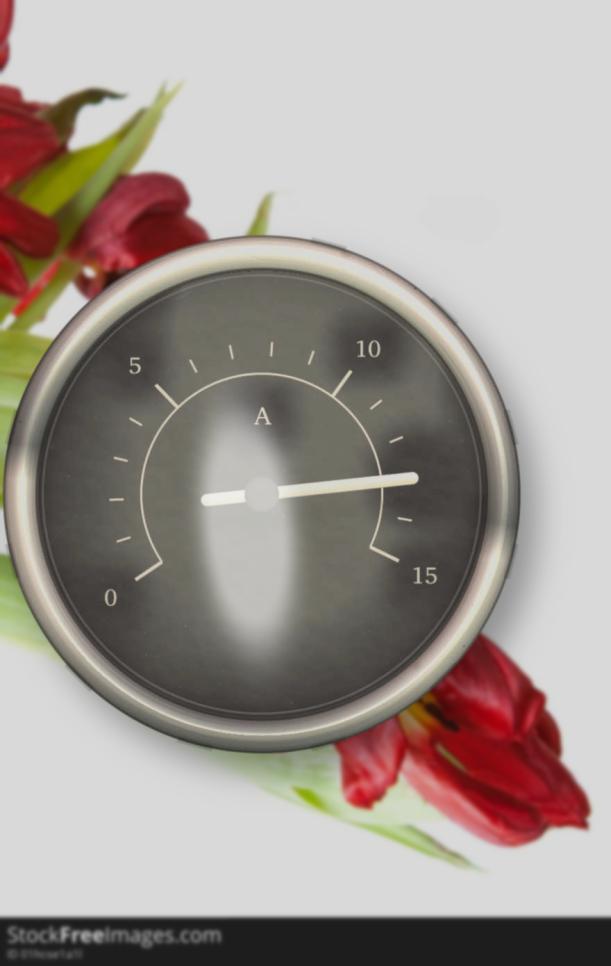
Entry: 13 A
